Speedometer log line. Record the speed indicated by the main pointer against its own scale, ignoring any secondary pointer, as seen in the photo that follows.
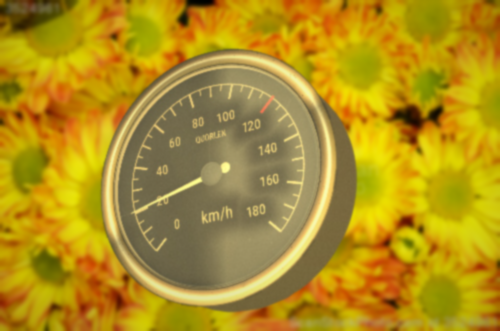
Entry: 20 km/h
